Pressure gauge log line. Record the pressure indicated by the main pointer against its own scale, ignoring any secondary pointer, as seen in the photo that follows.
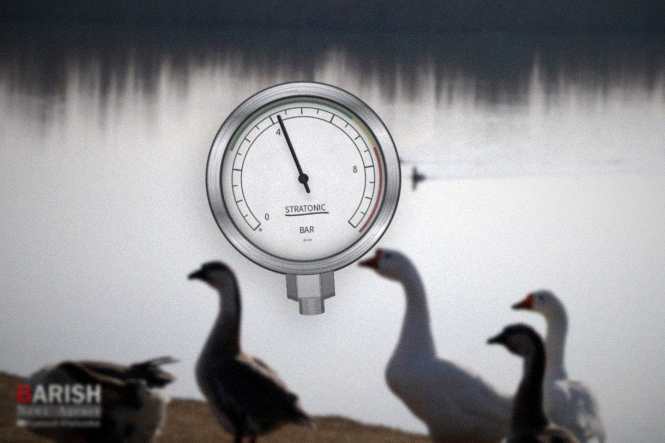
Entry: 4.25 bar
